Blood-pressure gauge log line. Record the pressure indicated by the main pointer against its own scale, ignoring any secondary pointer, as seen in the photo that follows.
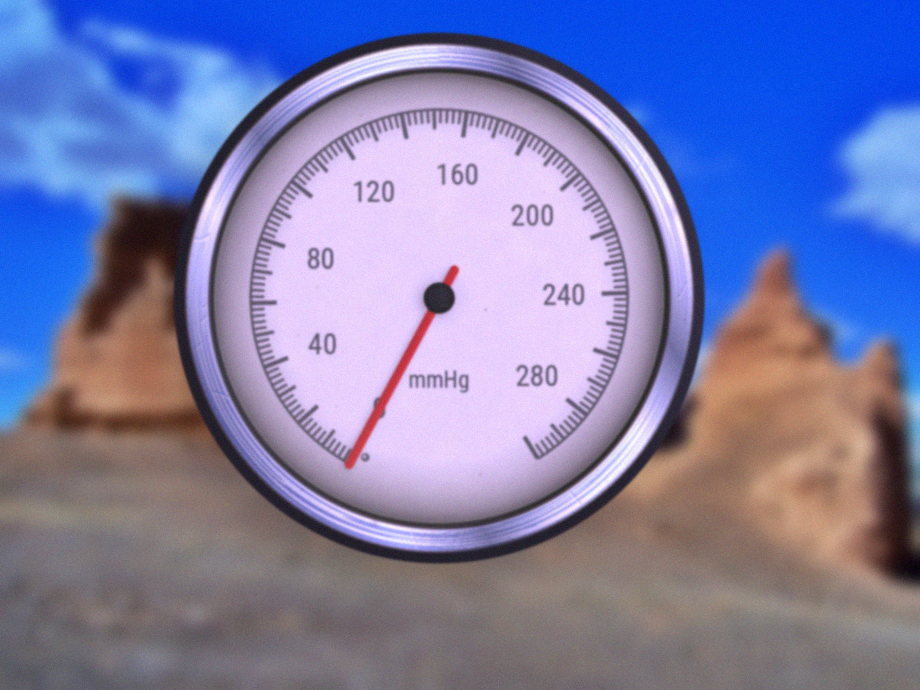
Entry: 0 mmHg
